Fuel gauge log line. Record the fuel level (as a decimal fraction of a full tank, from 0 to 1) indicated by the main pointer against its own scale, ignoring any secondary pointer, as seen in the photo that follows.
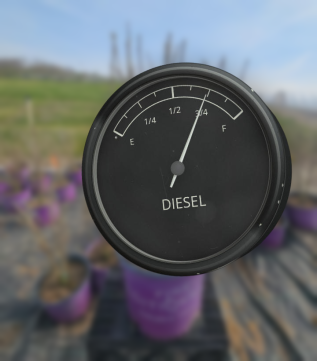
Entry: 0.75
